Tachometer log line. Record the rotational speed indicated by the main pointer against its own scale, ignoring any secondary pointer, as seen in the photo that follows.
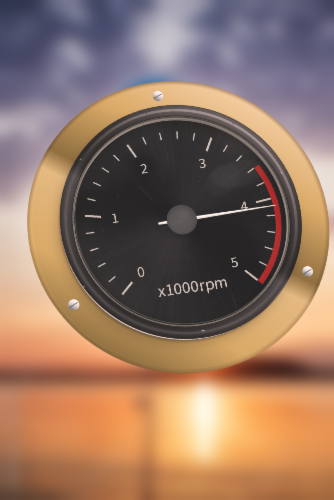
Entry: 4100 rpm
